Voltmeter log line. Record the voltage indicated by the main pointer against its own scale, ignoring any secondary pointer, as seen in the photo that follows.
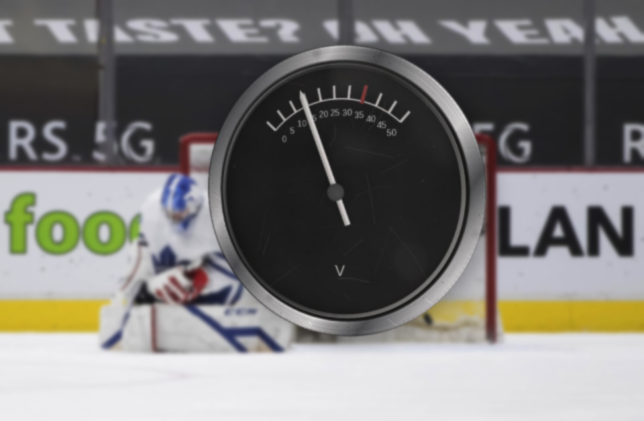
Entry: 15 V
